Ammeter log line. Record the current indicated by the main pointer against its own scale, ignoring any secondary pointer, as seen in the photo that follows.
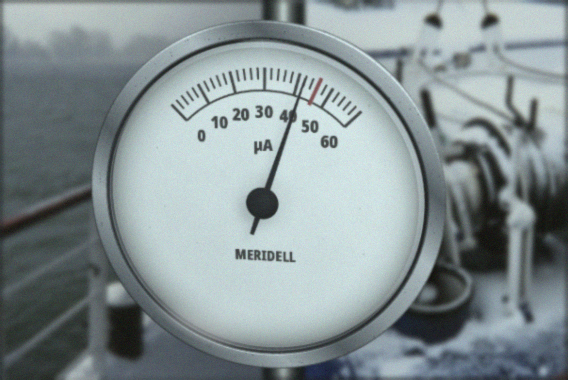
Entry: 42 µA
